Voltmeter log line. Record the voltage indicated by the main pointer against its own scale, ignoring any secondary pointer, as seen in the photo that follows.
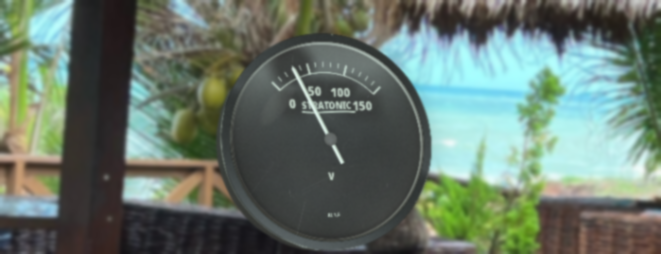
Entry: 30 V
